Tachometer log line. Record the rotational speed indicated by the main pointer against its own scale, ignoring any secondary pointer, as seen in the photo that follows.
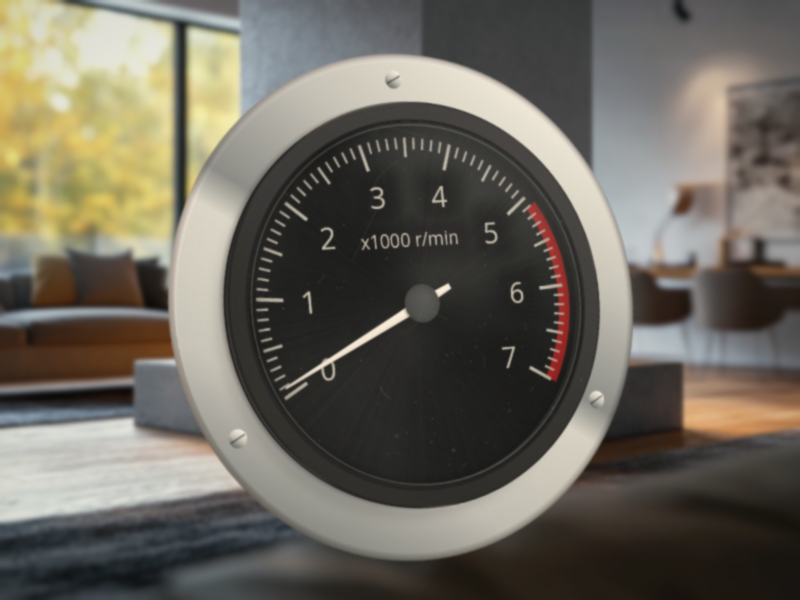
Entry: 100 rpm
